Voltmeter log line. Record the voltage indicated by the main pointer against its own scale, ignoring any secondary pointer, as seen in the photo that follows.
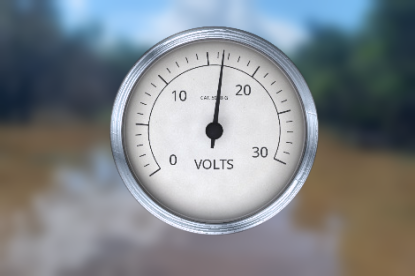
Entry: 16.5 V
